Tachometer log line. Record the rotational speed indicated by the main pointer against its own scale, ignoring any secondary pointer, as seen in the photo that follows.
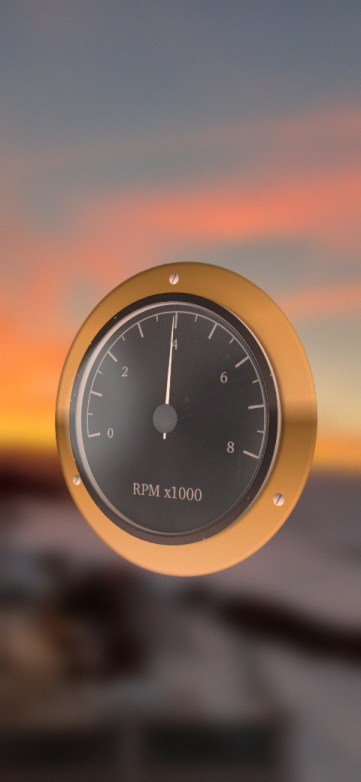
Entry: 4000 rpm
